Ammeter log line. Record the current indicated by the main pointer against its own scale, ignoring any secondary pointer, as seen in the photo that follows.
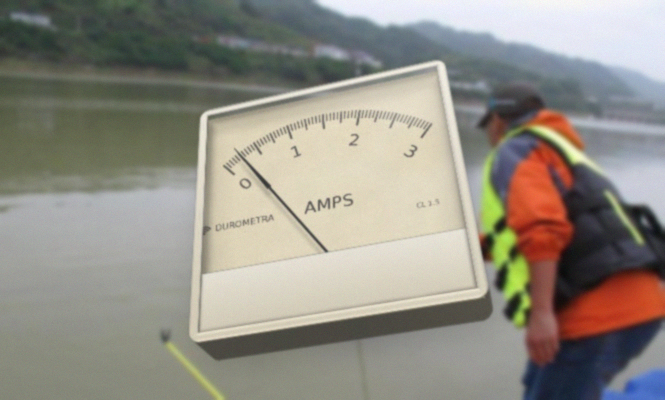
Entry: 0.25 A
